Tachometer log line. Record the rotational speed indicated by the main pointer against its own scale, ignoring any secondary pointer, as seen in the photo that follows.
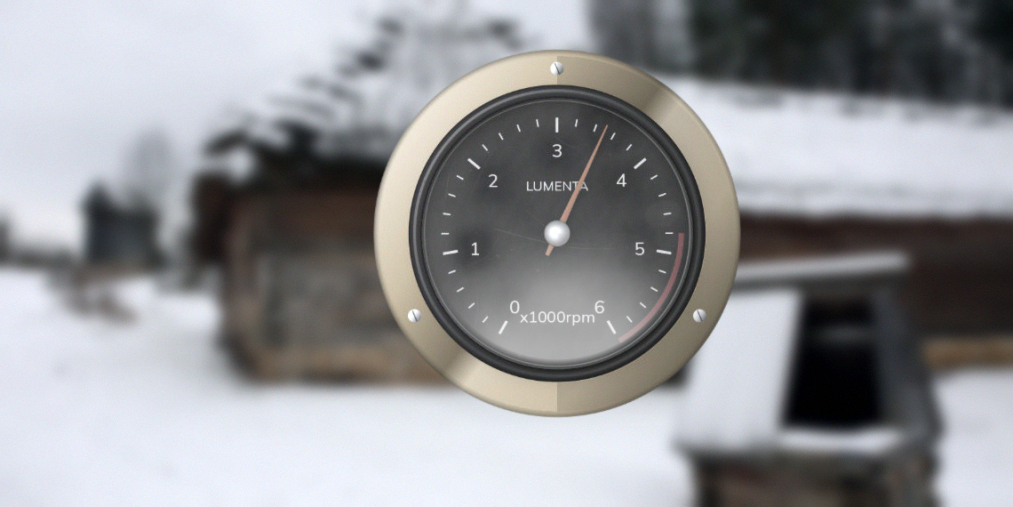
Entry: 3500 rpm
